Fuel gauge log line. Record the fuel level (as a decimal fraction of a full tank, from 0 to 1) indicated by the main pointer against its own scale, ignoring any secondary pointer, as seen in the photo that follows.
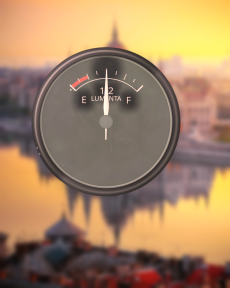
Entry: 0.5
